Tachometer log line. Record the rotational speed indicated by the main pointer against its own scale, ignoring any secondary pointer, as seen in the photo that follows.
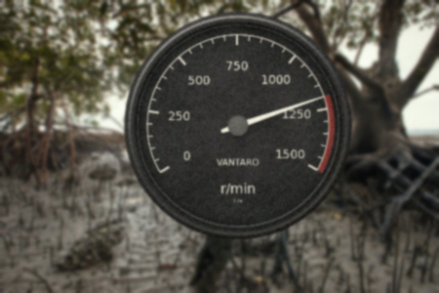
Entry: 1200 rpm
